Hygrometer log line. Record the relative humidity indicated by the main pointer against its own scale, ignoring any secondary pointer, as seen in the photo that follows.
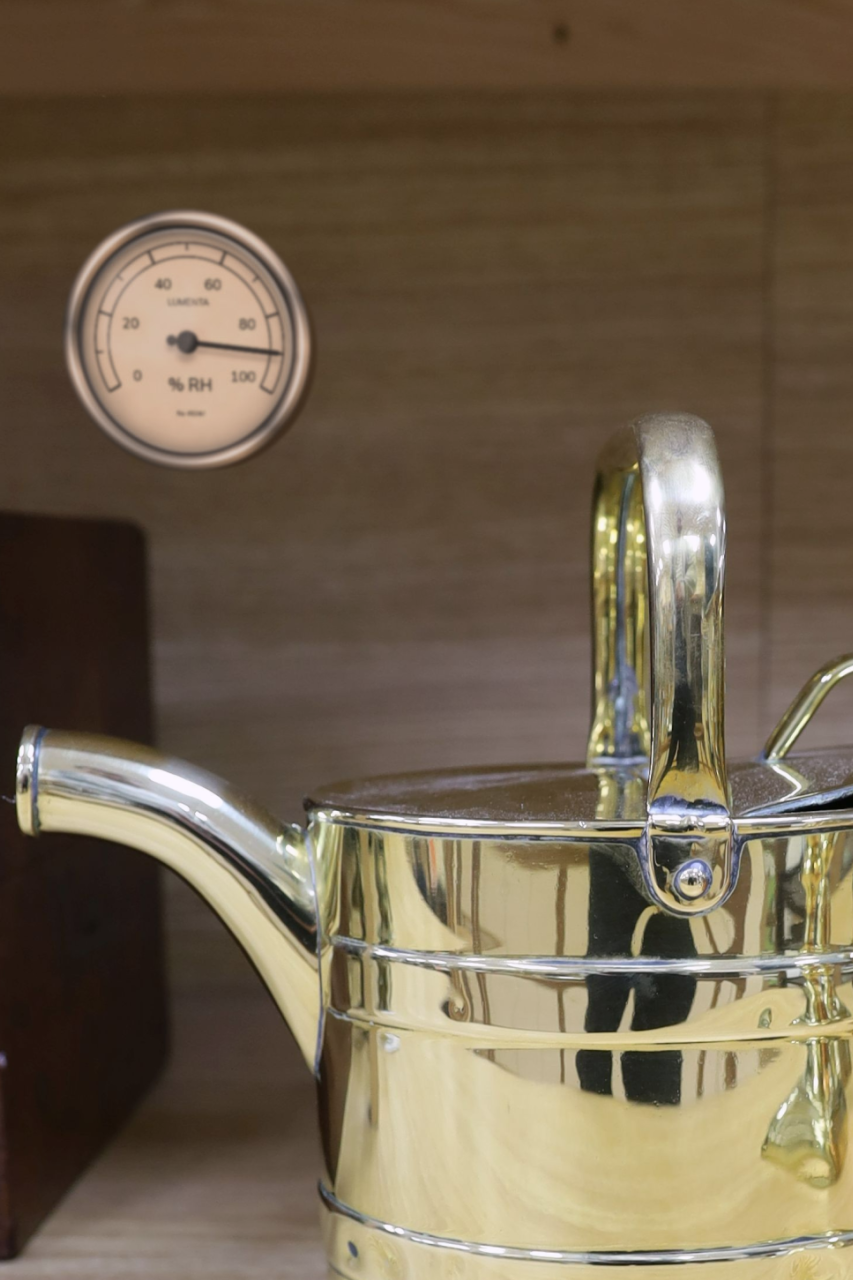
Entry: 90 %
